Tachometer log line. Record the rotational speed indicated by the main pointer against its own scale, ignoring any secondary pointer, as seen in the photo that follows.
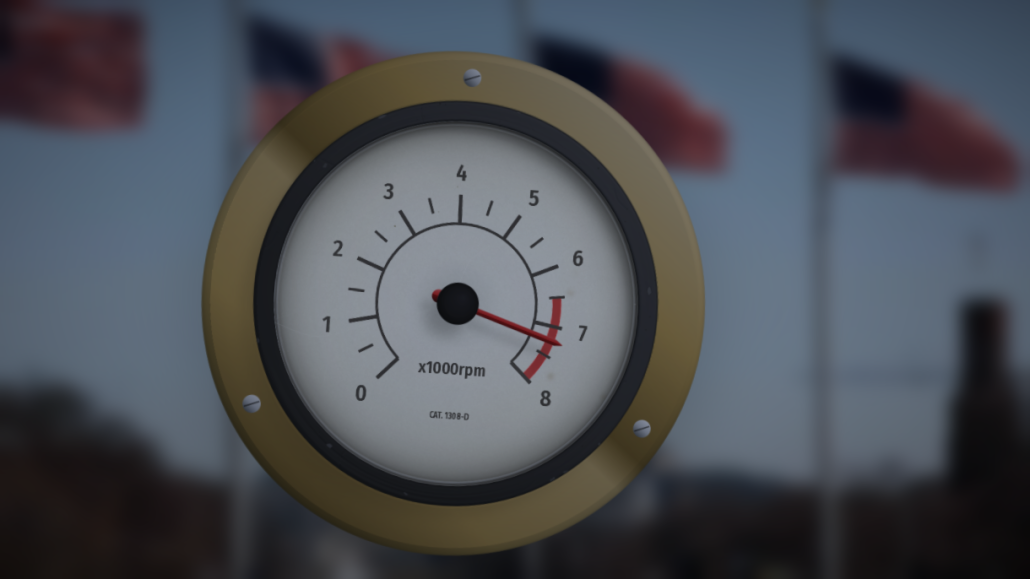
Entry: 7250 rpm
